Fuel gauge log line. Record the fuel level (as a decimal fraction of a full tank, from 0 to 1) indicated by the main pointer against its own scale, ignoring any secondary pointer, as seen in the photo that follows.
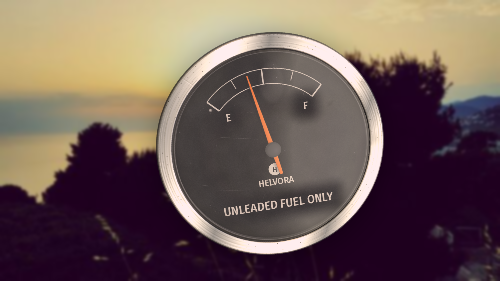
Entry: 0.375
